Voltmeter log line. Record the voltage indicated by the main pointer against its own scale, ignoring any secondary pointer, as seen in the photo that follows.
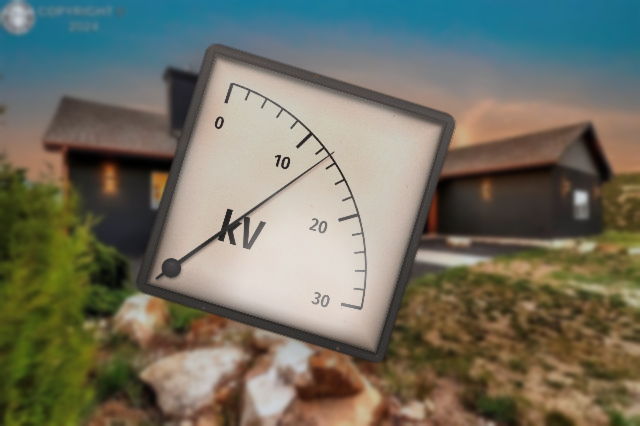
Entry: 13 kV
